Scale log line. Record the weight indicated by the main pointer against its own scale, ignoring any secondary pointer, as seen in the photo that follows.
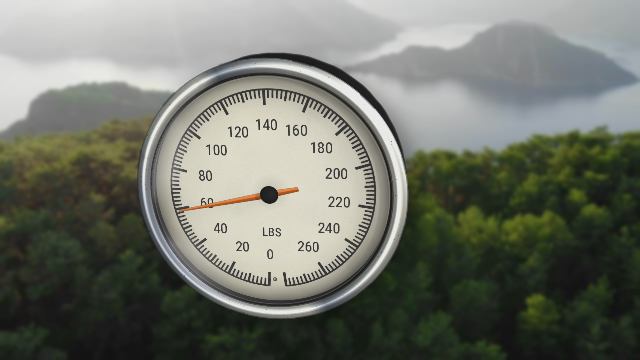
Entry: 60 lb
